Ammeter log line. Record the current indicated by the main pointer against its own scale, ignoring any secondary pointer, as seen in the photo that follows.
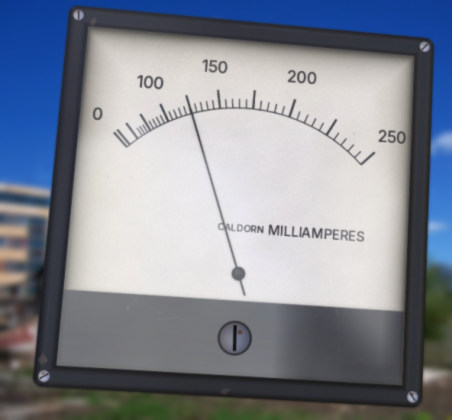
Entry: 125 mA
